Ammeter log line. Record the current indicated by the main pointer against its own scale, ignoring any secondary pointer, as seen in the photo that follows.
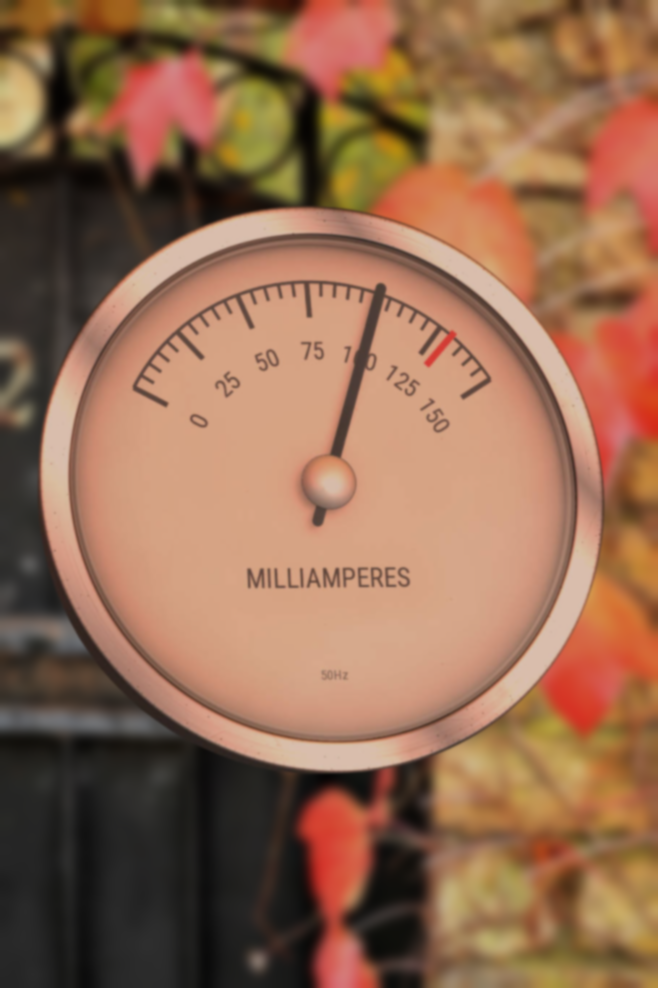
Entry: 100 mA
